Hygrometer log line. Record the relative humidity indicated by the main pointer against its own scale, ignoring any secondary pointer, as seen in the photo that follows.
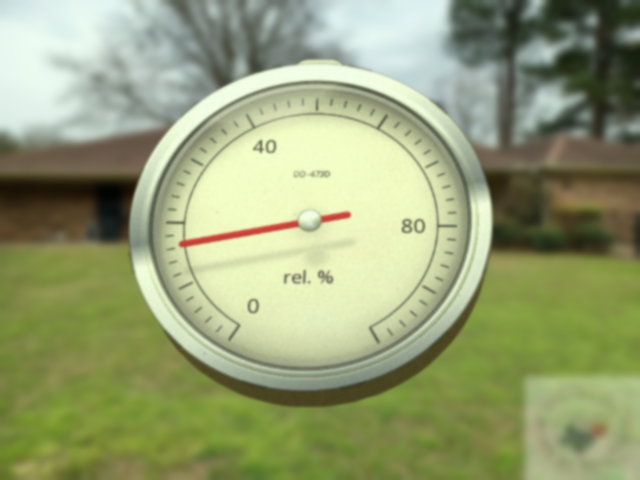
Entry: 16 %
